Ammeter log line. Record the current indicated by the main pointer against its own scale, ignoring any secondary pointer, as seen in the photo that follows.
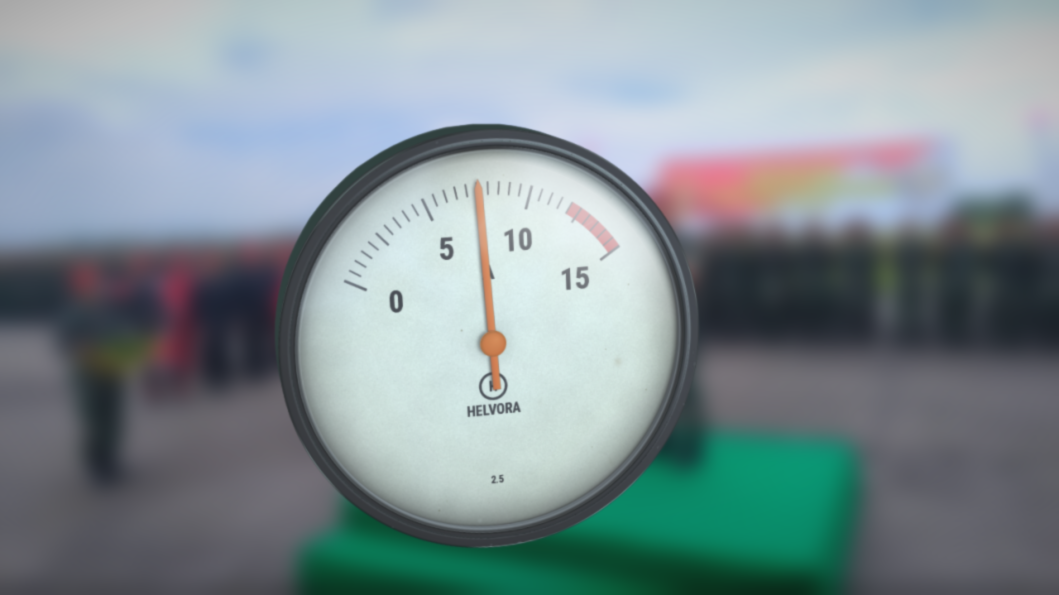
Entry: 7.5 A
